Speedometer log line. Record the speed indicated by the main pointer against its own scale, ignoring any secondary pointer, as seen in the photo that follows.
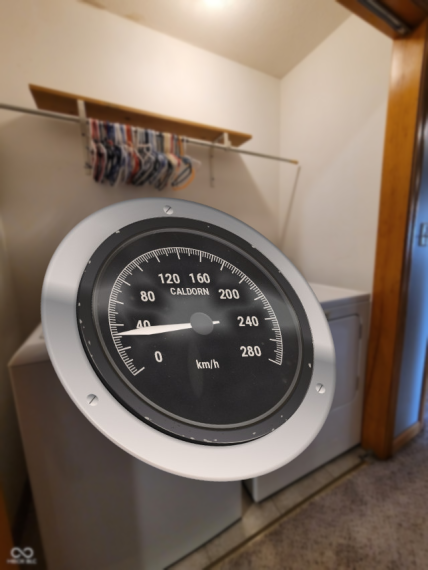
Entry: 30 km/h
